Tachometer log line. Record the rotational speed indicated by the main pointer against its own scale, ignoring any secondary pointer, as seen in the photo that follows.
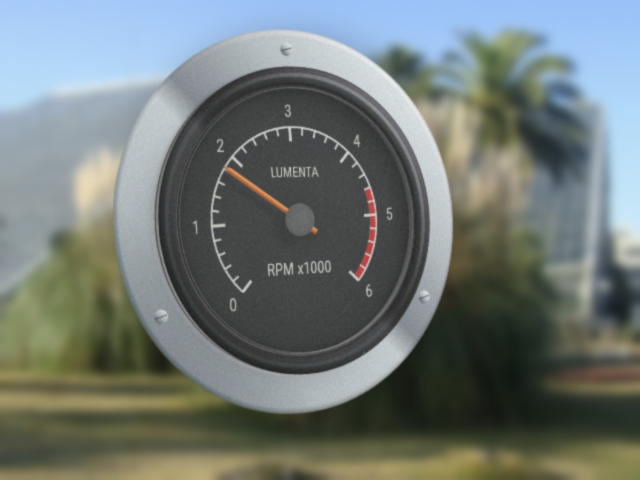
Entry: 1800 rpm
